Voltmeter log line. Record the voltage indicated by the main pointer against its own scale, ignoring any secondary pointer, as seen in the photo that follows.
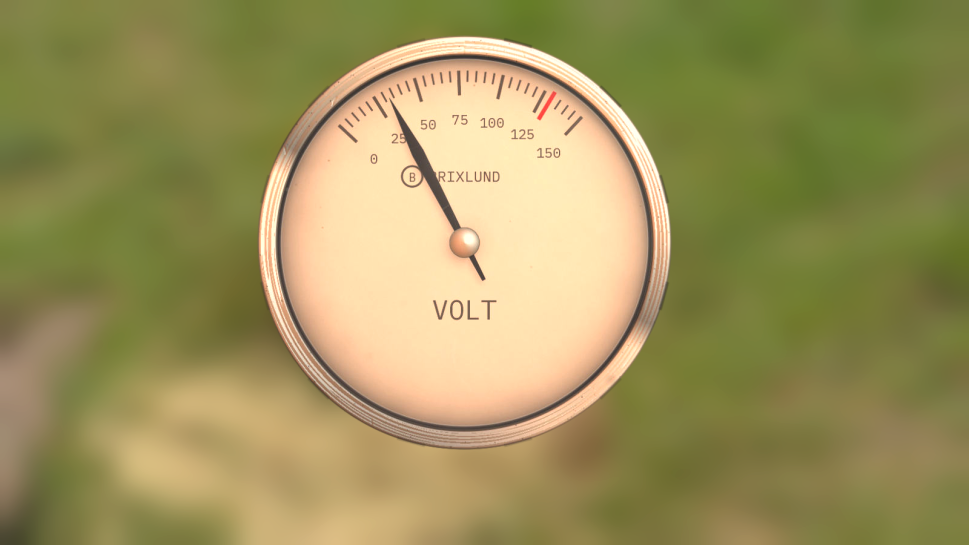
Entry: 32.5 V
